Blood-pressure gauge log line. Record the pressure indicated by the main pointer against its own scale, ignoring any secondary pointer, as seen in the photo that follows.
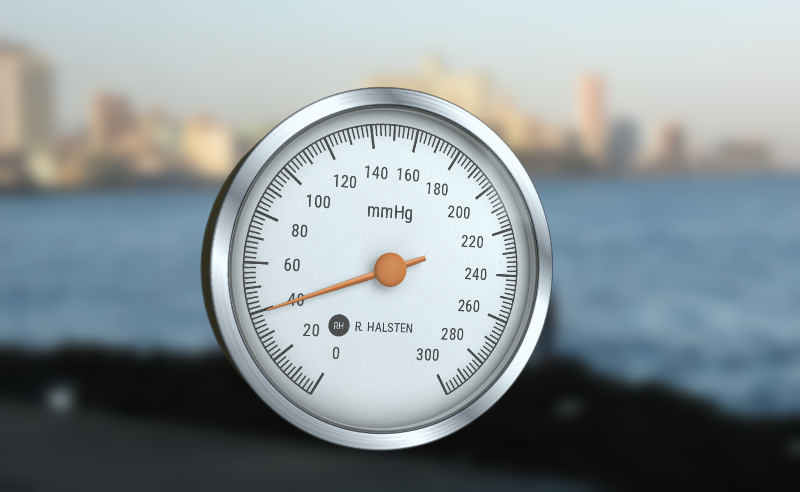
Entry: 40 mmHg
